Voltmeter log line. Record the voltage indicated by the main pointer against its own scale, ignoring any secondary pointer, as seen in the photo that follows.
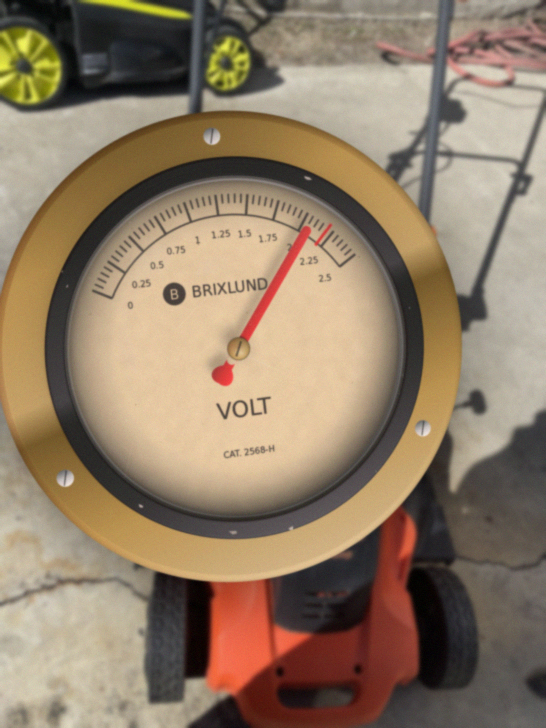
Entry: 2.05 V
